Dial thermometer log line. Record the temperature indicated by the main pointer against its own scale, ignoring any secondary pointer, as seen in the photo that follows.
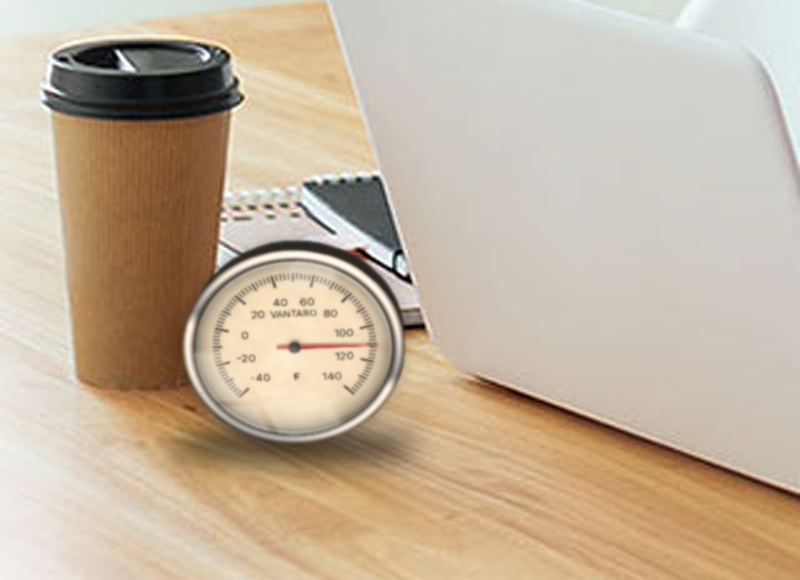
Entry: 110 °F
